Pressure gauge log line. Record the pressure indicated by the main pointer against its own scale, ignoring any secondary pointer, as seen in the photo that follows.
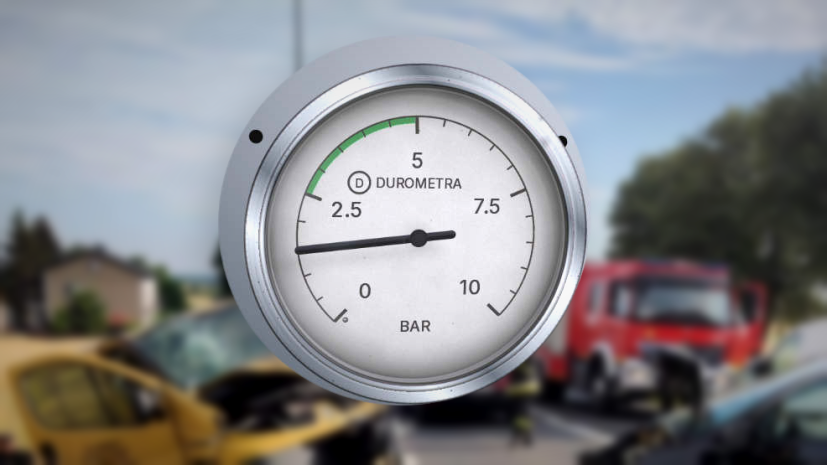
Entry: 1.5 bar
